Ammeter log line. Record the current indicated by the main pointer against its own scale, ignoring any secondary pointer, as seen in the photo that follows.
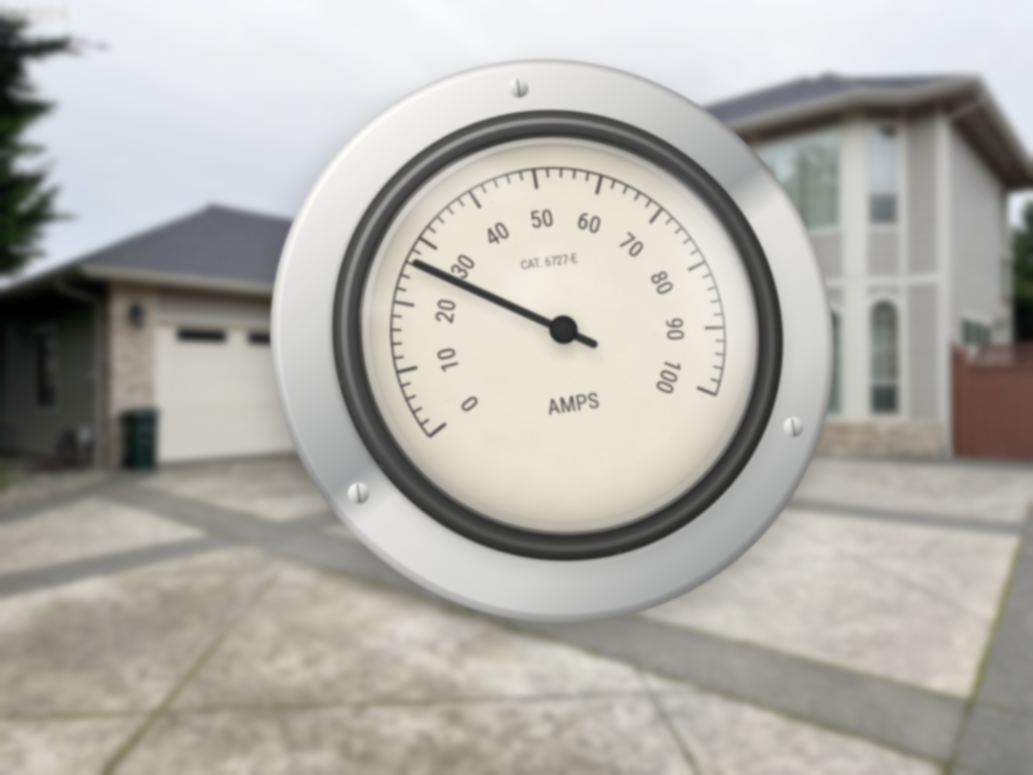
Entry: 26 A
